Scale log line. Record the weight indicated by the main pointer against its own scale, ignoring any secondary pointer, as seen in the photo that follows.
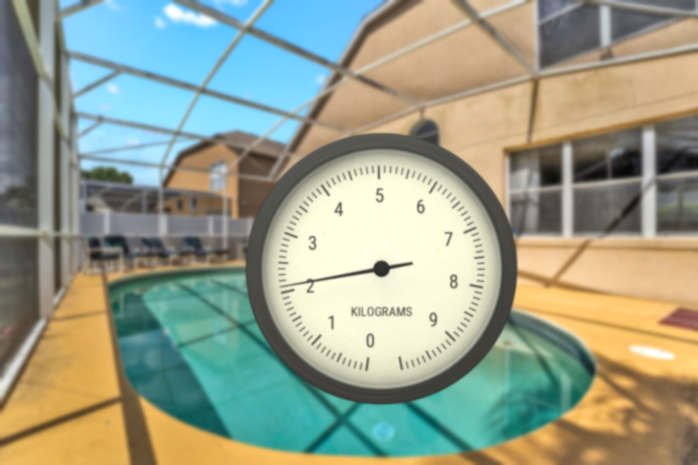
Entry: 2.1 kg
